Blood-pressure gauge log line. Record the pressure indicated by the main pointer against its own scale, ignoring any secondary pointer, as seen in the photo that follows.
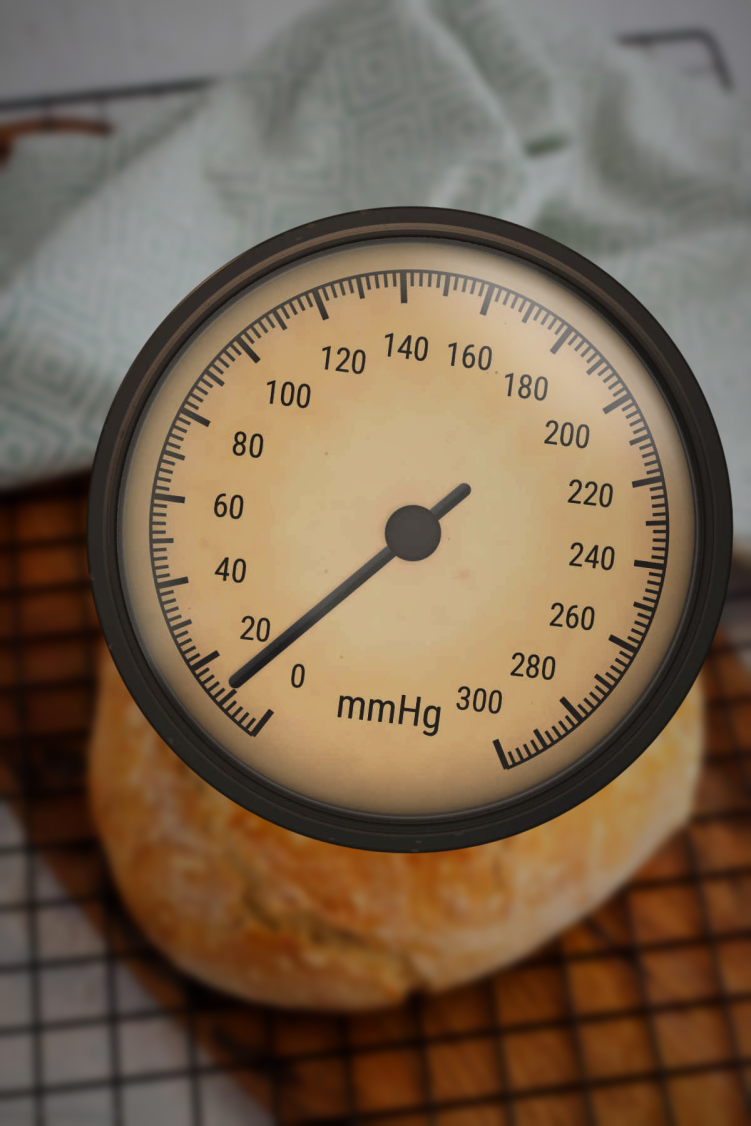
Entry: 12 mmHg
